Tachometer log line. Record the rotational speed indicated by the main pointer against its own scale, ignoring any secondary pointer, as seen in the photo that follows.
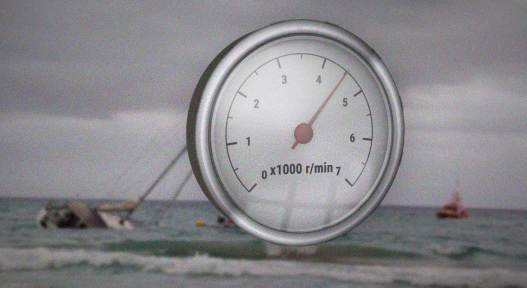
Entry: 4500 rpm
